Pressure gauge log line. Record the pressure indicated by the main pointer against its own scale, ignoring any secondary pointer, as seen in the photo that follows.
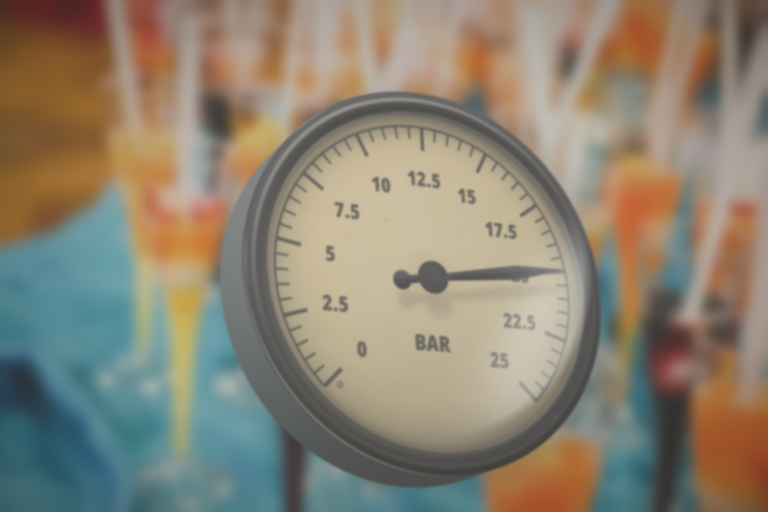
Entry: 20 bar
